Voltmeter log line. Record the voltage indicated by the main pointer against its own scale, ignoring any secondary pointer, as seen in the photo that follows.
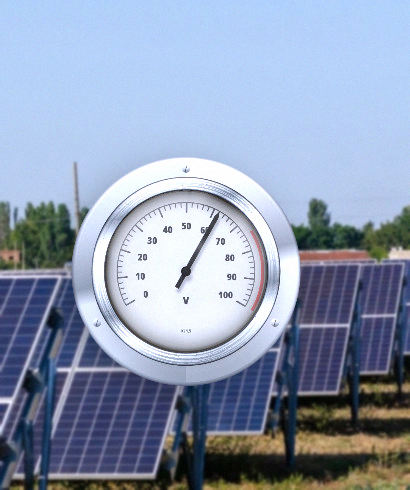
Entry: 62 V
